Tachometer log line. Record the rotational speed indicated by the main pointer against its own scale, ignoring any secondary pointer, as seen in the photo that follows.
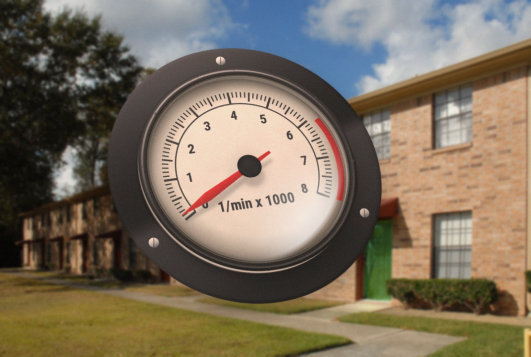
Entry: 100 rpm
